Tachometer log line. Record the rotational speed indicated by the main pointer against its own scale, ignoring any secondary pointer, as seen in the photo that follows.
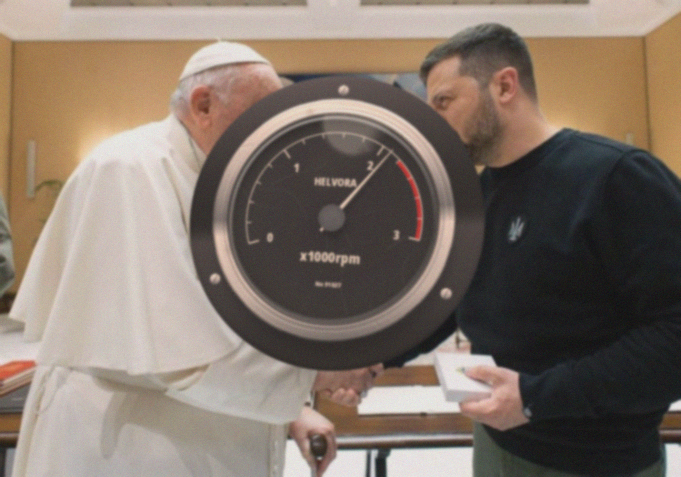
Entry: 2100 rpm
